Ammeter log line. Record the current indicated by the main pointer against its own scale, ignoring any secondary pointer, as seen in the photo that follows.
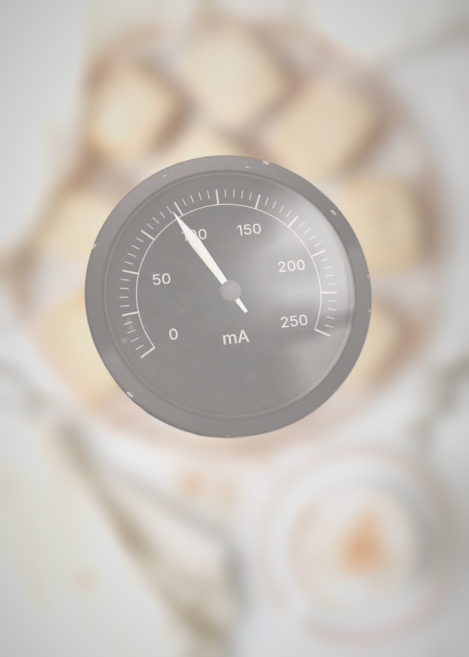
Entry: 95 mA
